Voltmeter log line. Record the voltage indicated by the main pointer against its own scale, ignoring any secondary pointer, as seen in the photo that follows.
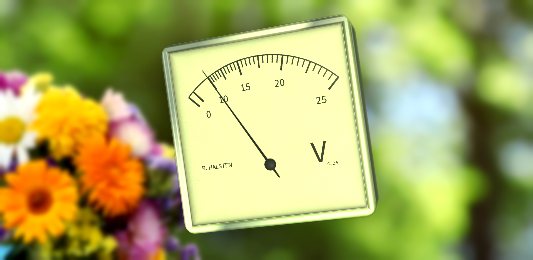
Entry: 10 V
